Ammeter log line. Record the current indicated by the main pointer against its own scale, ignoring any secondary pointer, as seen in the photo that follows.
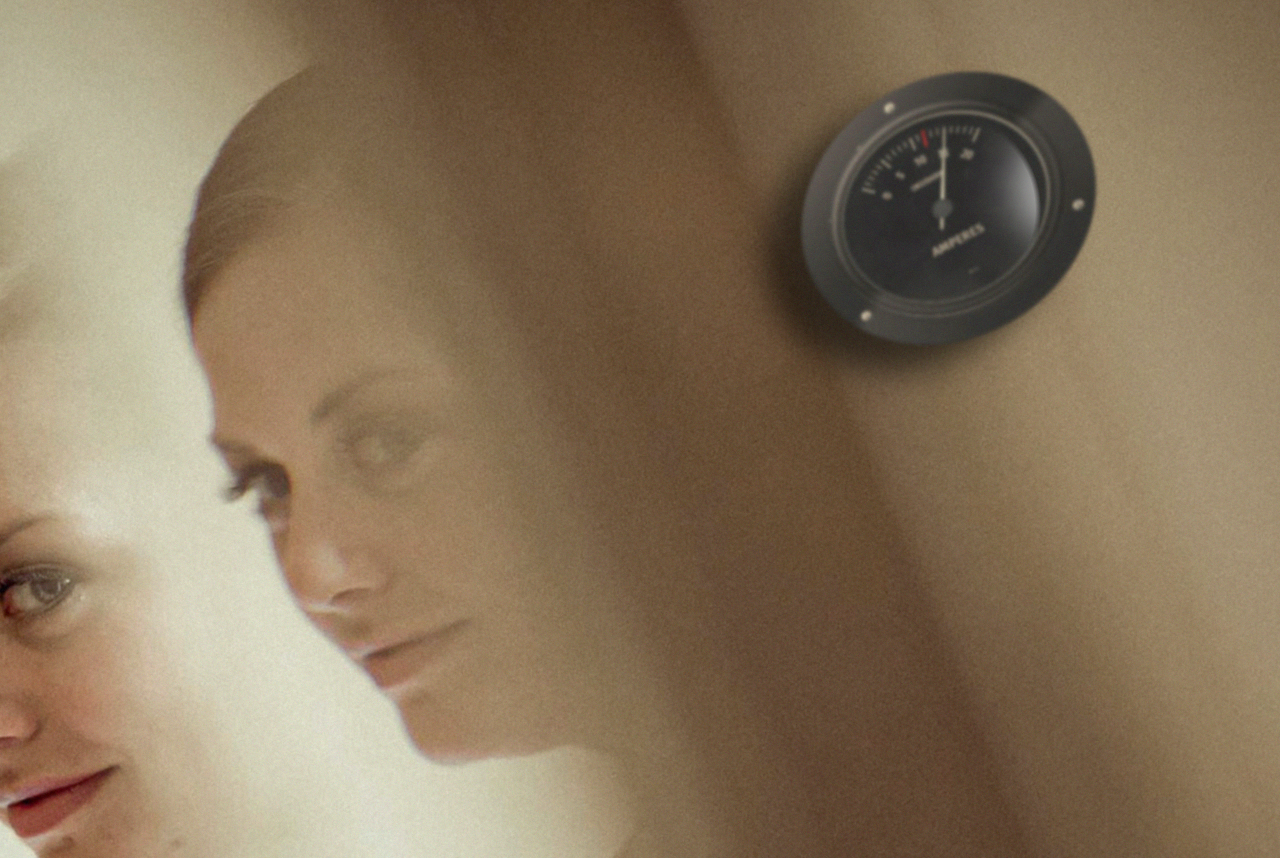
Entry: 15 A
